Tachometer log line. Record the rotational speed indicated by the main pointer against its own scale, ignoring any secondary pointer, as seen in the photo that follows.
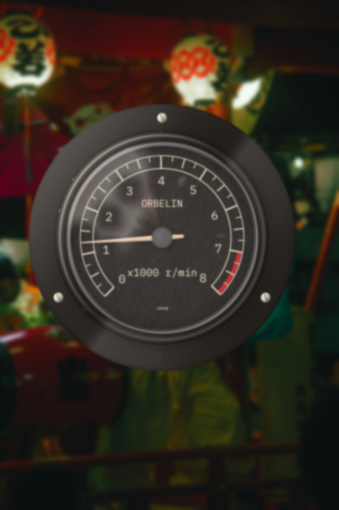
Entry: 1250 rpm
